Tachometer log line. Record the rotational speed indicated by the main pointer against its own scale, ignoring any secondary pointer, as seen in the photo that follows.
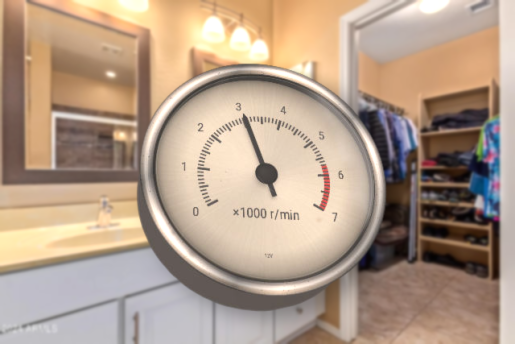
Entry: 3000 rpm
